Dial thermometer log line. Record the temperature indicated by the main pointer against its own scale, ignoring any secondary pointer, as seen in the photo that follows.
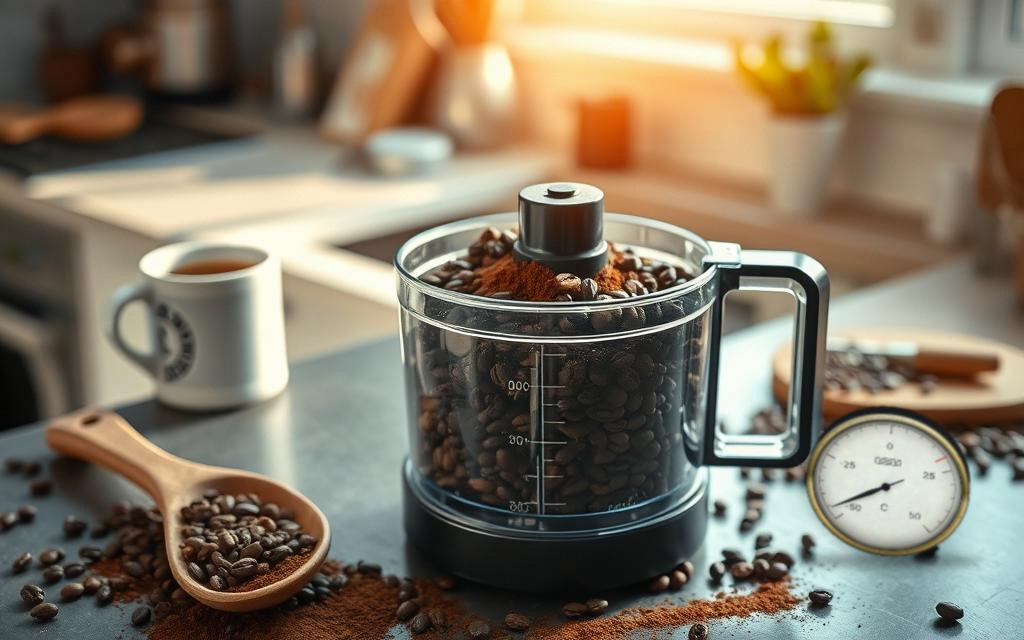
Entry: -45 °C
